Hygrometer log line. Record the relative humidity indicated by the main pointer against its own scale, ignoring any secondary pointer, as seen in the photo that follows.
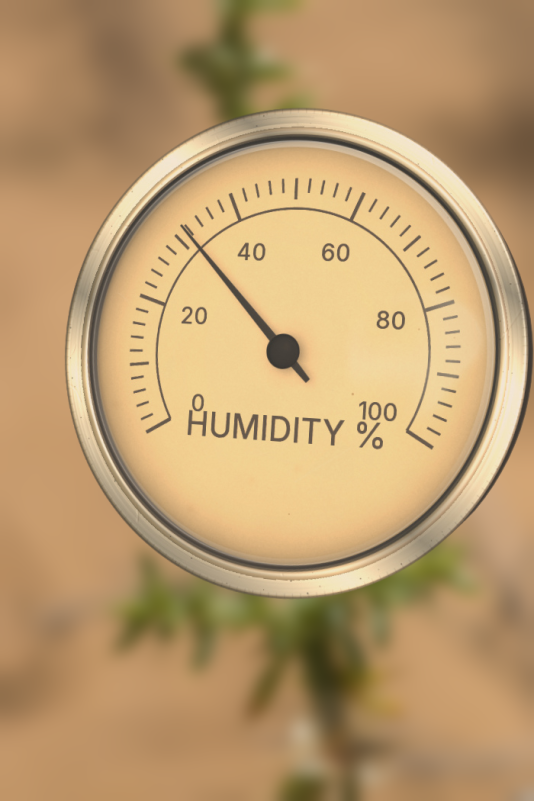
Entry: 32 %
